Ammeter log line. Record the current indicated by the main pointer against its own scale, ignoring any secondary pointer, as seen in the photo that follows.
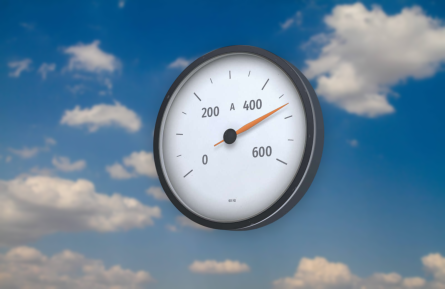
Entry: 475 A
